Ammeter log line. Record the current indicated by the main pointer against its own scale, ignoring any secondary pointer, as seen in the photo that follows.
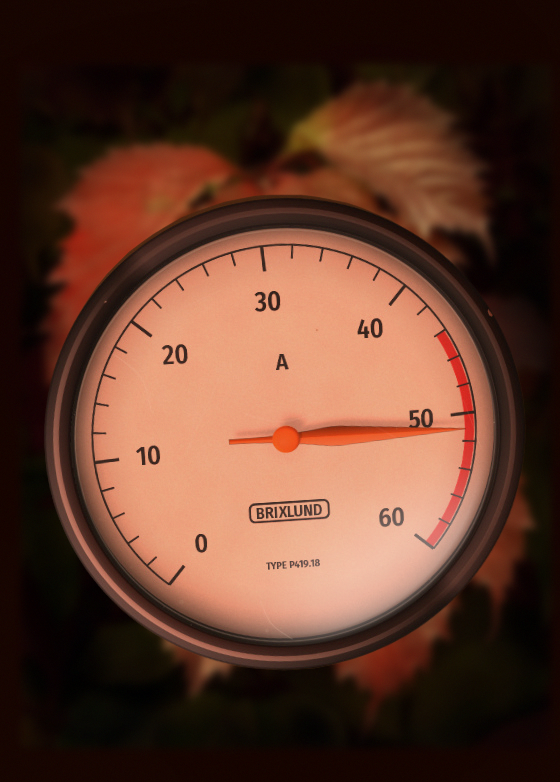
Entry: 51 A
